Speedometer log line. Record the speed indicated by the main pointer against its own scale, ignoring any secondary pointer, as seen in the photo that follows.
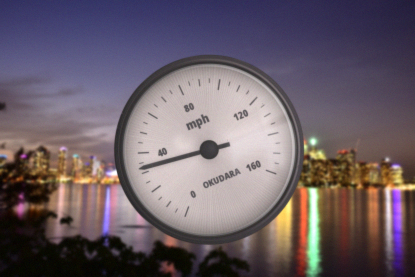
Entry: 32.5 mph
